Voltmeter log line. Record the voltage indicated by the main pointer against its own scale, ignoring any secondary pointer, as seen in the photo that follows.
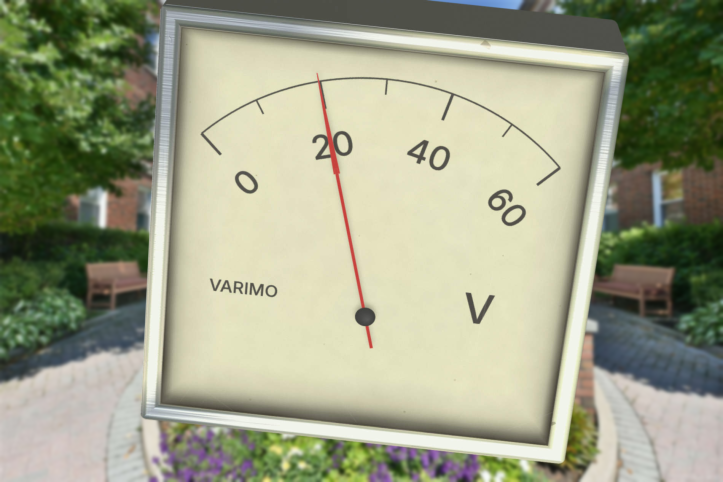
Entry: 20 V
